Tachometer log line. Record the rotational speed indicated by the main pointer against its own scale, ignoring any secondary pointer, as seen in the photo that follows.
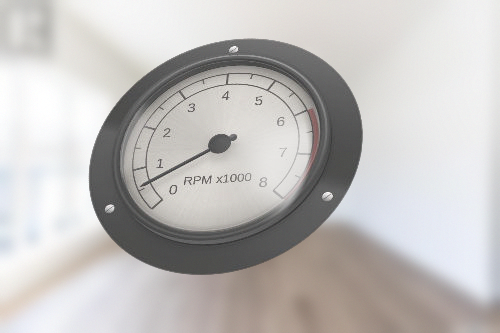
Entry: 500 rpm
